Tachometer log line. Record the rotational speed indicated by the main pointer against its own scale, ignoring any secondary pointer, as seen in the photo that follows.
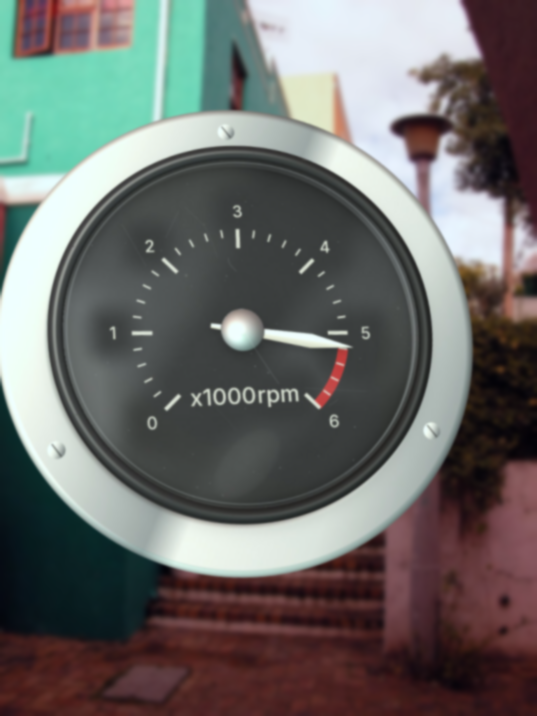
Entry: 5200 rpm
